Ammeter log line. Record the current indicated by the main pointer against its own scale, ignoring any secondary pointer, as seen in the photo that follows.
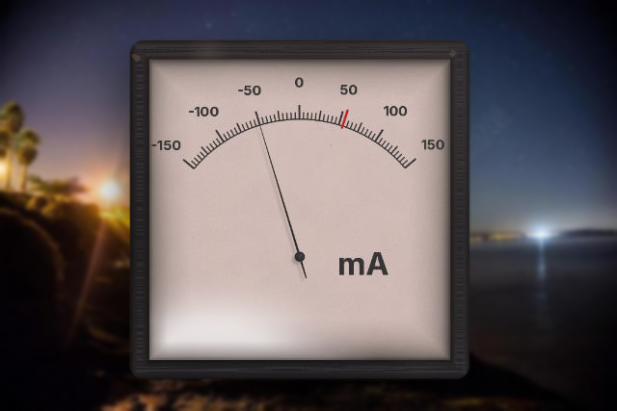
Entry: -50 mA
